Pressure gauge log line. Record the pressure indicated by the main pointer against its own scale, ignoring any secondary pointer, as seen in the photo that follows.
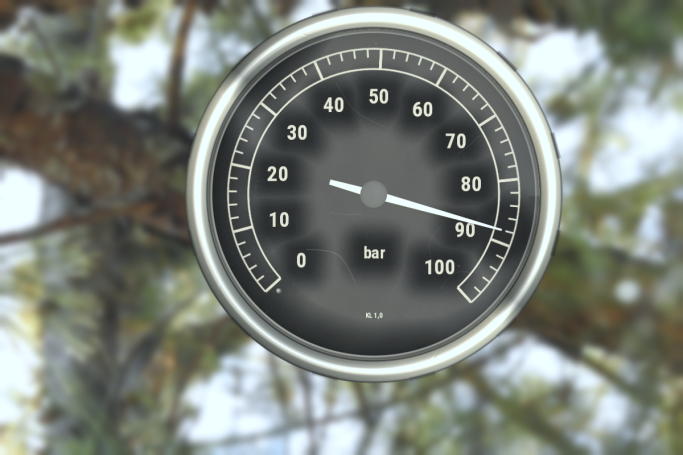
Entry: 88 bar
